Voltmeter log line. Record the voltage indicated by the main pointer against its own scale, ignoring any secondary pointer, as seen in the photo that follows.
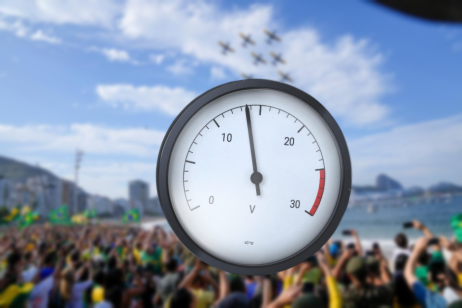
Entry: 13.5 V
